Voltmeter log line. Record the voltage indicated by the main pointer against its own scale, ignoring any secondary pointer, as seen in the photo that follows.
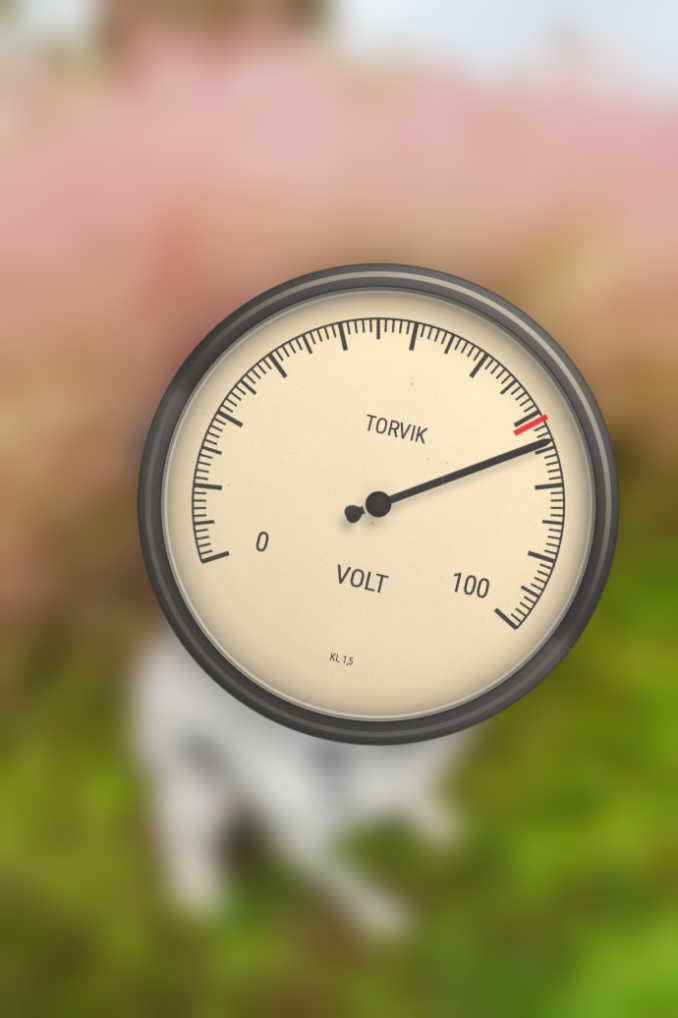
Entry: 74 V
